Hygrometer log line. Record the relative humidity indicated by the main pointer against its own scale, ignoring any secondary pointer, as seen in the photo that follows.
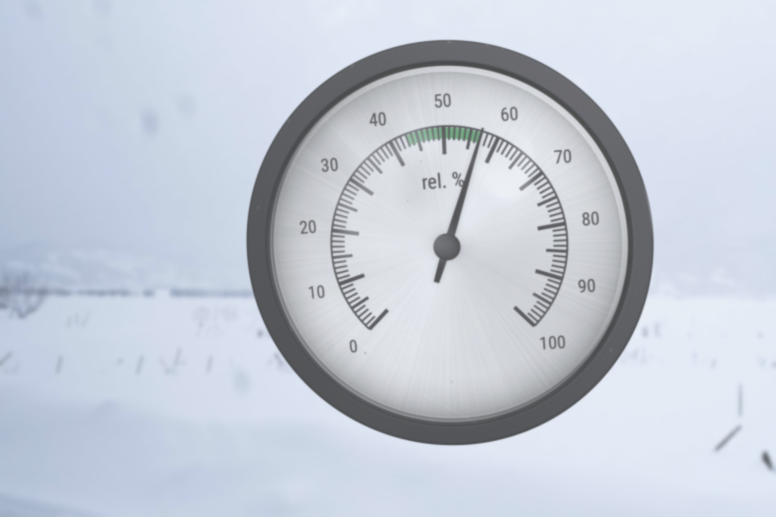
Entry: 57 %
